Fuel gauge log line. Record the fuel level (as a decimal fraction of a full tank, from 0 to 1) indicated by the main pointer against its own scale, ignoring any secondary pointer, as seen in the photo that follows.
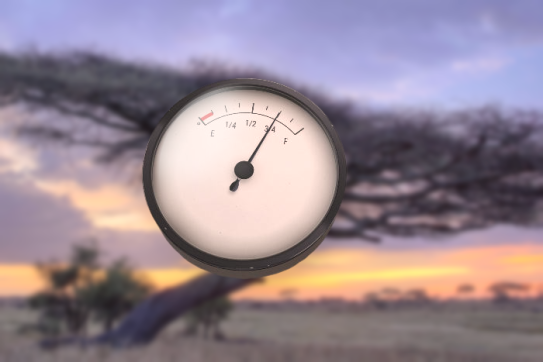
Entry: 0.75
